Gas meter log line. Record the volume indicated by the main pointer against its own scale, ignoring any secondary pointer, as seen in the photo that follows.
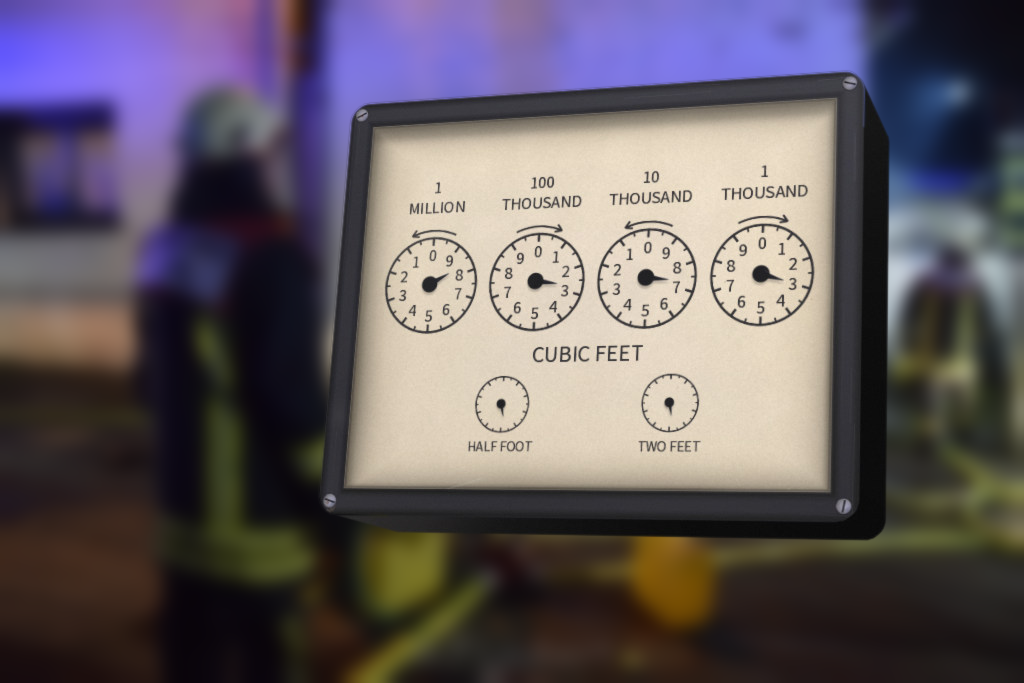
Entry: 827300 ft³
